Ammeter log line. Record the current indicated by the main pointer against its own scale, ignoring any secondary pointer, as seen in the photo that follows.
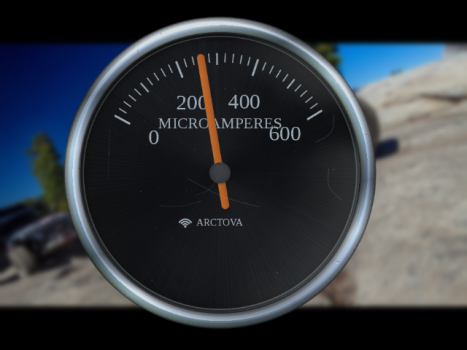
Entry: 260 µA
